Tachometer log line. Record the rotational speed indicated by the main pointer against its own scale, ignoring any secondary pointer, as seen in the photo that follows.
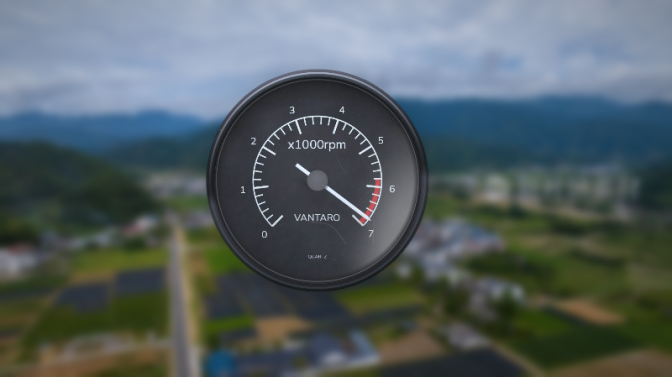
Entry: 6800 rpm
